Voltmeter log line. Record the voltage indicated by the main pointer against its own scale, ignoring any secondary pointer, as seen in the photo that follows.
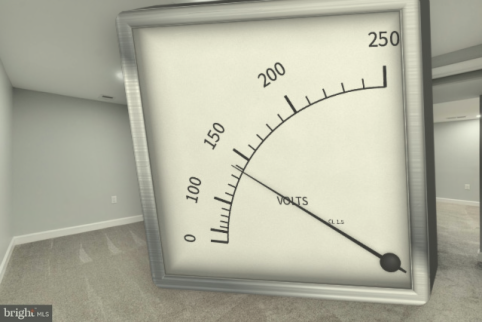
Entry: 140 V
